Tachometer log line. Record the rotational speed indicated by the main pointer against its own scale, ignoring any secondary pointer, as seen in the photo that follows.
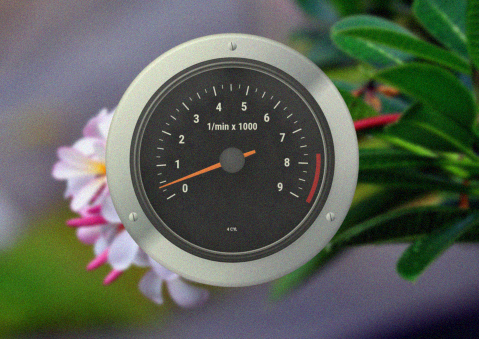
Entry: 375 rpm
